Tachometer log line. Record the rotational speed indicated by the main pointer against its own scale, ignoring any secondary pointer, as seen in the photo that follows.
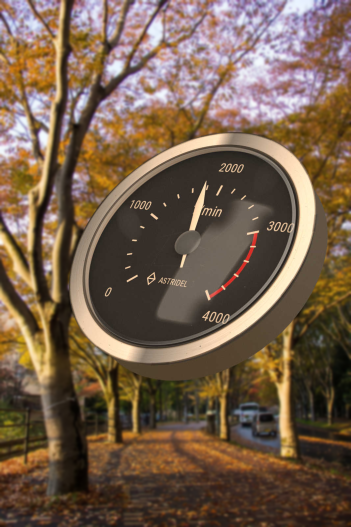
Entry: 1800 rpm
